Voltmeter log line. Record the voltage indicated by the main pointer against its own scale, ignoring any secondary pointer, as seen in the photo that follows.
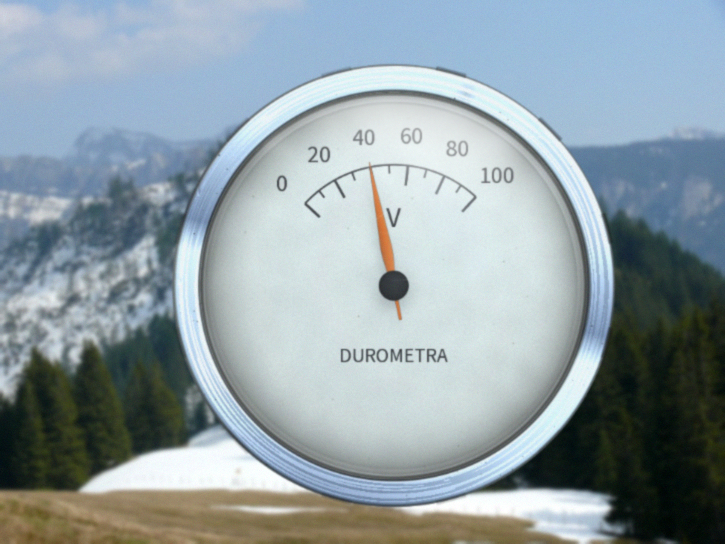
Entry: 40 V
